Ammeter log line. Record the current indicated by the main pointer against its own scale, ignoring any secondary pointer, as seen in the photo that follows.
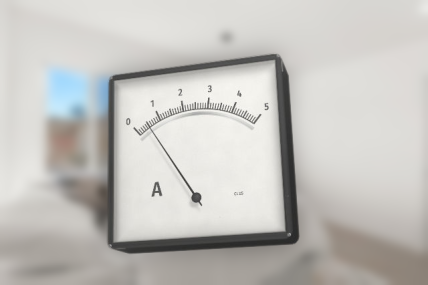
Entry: 0.5 A
